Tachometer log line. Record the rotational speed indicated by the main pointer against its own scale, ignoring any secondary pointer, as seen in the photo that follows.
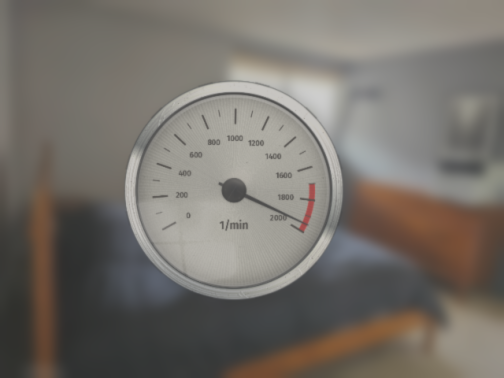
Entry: 1950 rpm
